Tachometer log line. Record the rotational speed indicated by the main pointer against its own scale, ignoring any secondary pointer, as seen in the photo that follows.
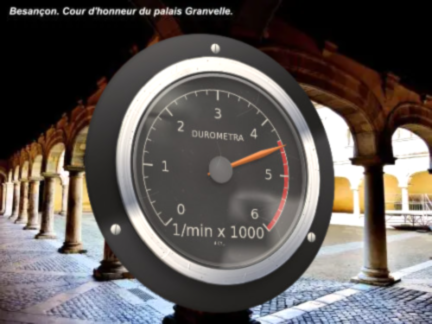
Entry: 4500 rpm
